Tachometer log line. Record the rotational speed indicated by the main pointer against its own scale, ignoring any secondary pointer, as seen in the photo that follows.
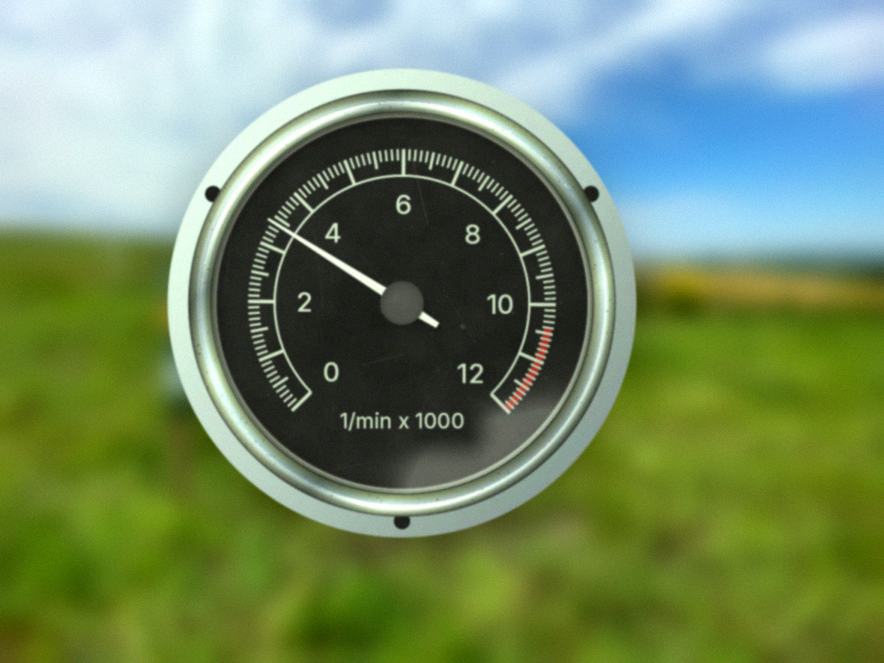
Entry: 3400 rpm
